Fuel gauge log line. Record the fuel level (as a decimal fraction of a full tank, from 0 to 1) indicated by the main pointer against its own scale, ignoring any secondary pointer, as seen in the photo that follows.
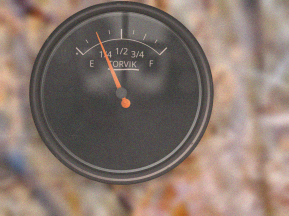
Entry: 0.25
